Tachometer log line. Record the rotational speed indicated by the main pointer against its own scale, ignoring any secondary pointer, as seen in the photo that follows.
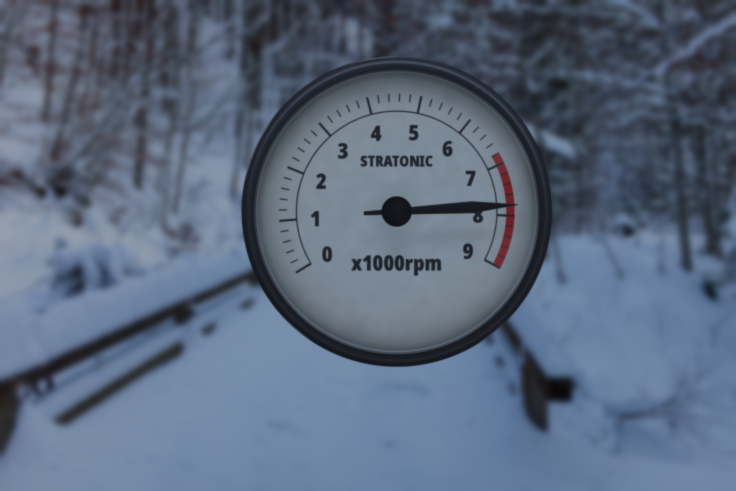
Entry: 7800 rpm
